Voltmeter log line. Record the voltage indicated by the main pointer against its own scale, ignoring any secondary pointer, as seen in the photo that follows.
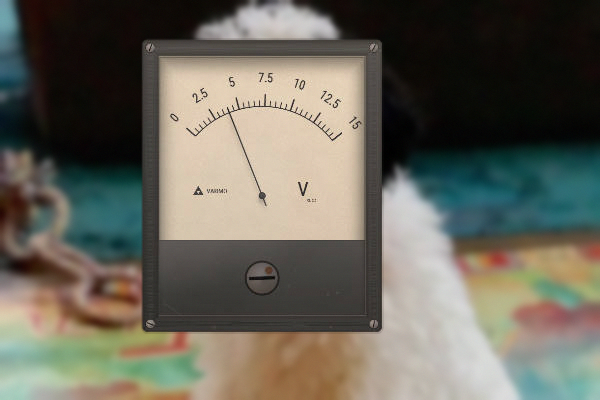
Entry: 4 V
